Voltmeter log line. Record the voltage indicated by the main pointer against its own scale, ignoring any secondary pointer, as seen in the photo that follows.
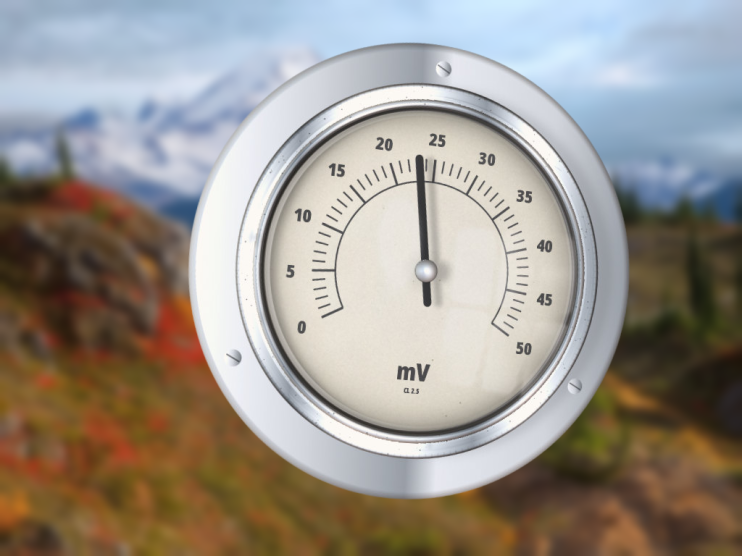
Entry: 23 mV
